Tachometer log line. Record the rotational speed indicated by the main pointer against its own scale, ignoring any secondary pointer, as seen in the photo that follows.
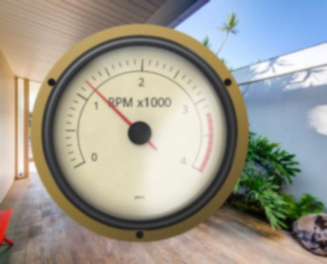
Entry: 1200 rpm
